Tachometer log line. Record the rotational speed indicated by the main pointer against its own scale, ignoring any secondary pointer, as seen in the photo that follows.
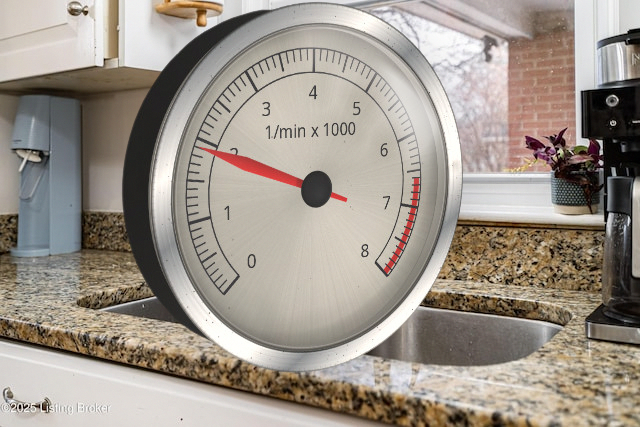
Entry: 1900 rpm
